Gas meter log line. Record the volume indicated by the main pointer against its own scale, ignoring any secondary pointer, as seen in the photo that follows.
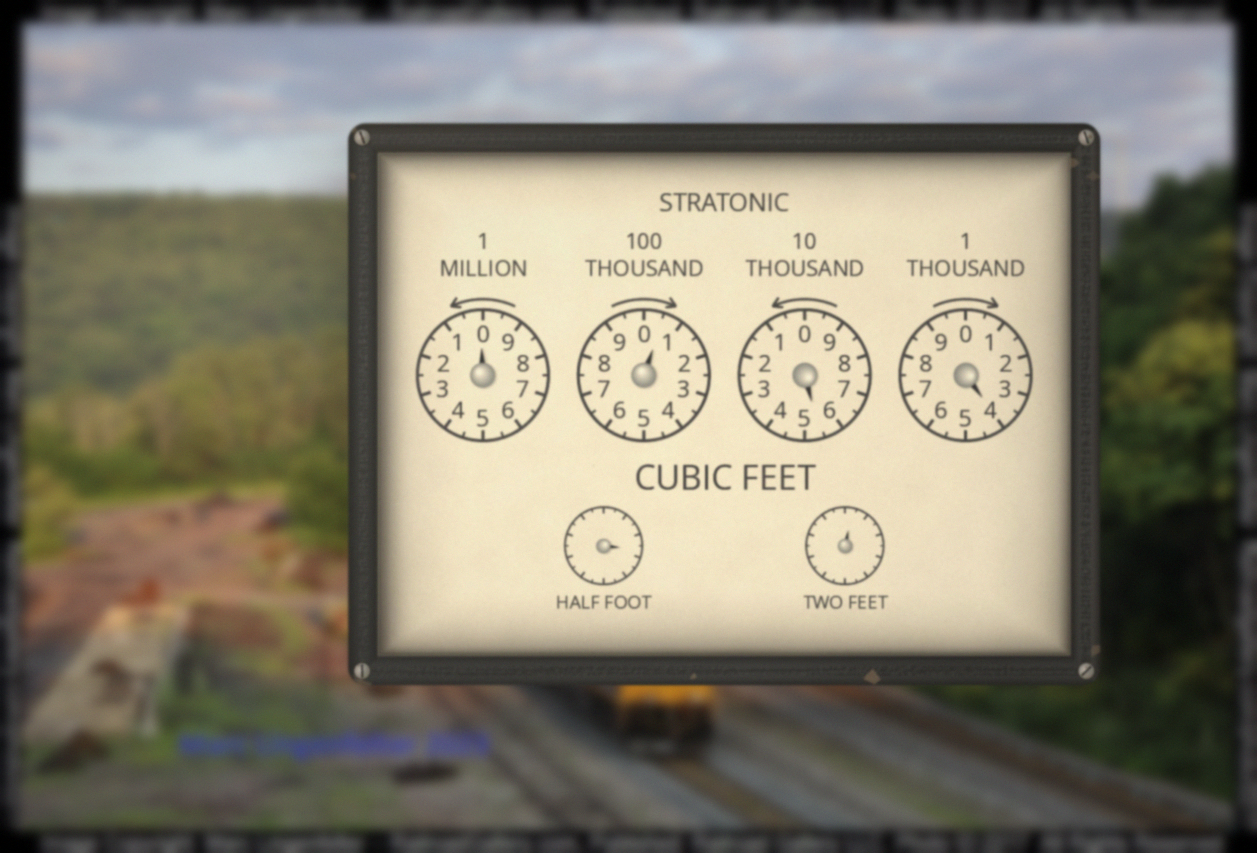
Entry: 5400 ft³
